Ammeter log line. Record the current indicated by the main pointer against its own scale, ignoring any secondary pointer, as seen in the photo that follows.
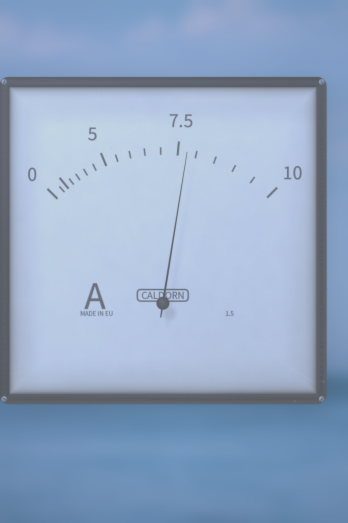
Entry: 7.75 A
